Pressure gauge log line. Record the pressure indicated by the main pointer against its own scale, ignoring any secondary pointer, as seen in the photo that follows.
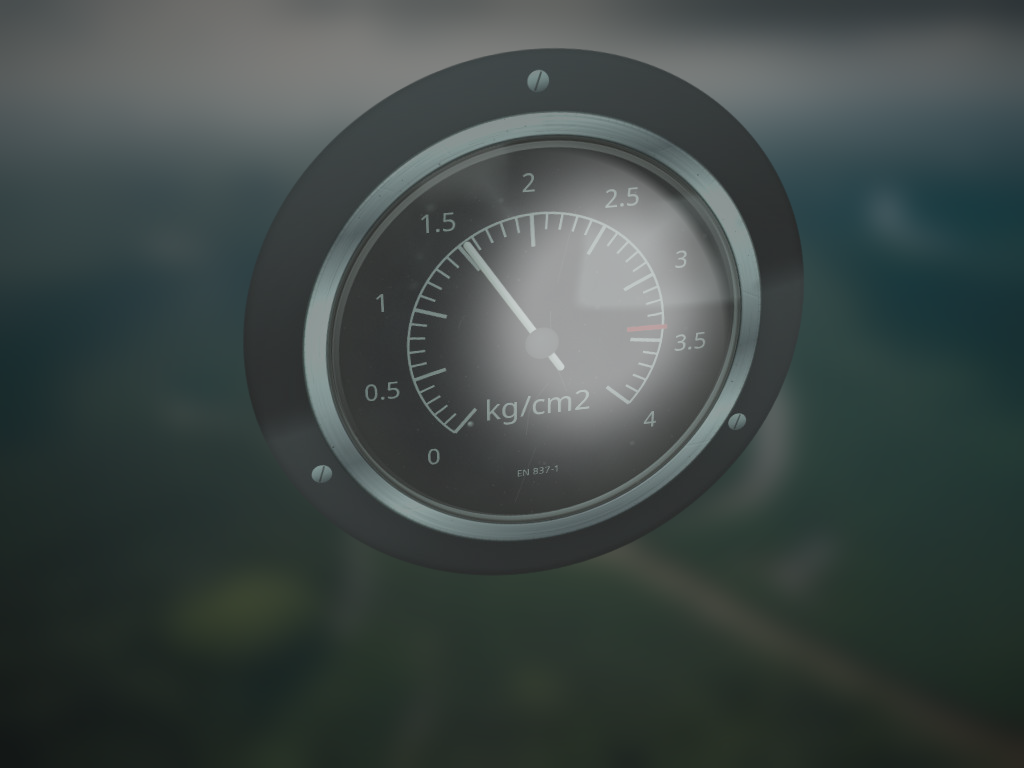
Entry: 1.55 kg/cm²
